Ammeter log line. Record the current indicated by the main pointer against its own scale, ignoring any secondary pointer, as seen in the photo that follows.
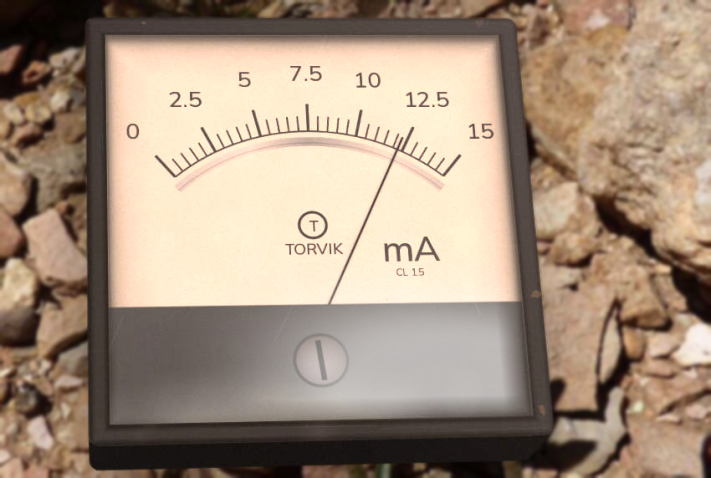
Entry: 12.25 mA
